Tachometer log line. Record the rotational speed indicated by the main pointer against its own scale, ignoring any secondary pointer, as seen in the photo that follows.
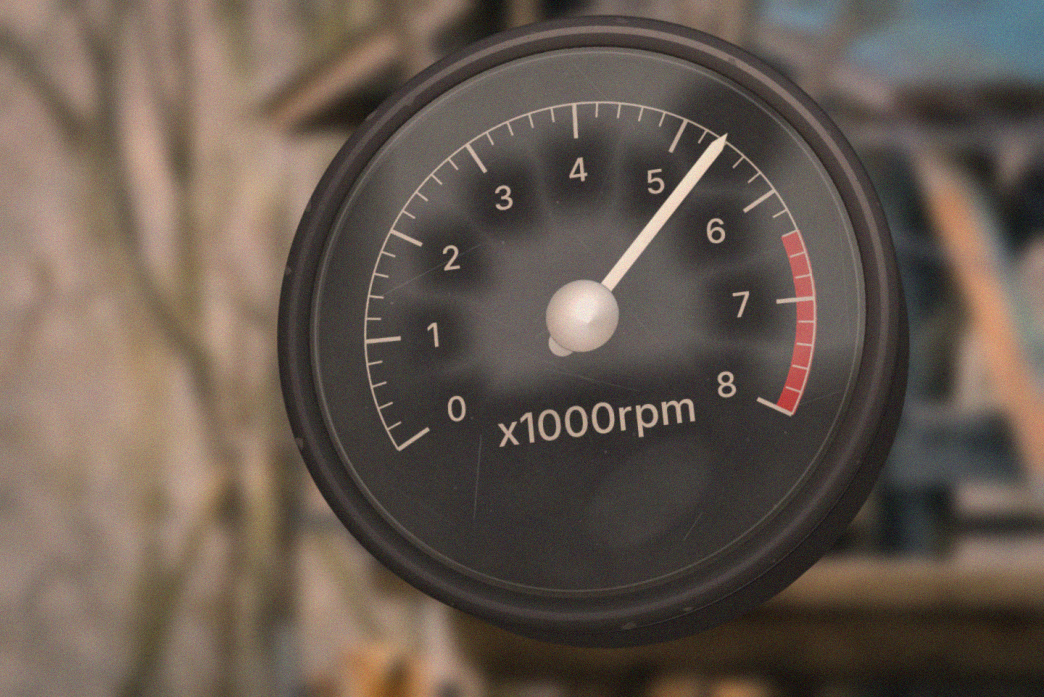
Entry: 5400 rpm
